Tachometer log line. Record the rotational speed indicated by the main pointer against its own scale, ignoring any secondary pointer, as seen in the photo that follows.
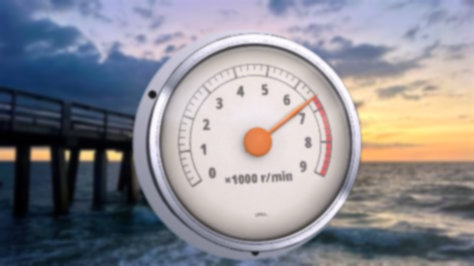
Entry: 6600 rpm
